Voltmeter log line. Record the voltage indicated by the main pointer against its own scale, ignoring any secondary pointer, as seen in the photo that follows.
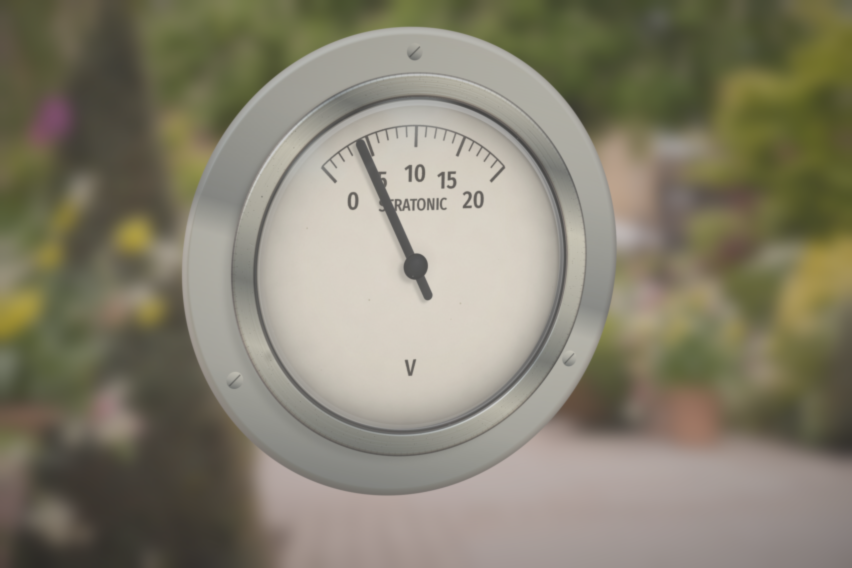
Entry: 4 V
